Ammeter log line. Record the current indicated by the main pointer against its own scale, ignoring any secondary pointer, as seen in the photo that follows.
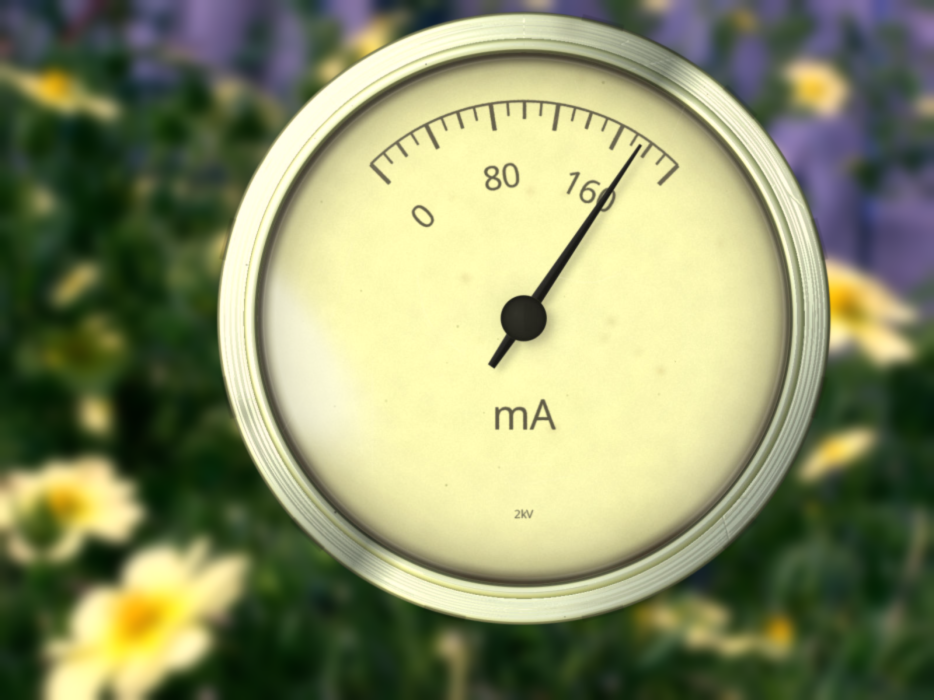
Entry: 175 mA
